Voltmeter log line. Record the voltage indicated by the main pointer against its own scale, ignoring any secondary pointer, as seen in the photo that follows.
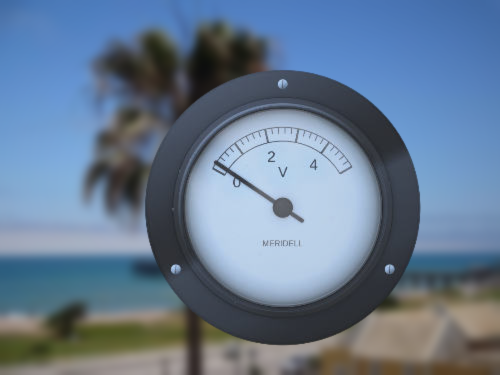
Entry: 0.2 V
